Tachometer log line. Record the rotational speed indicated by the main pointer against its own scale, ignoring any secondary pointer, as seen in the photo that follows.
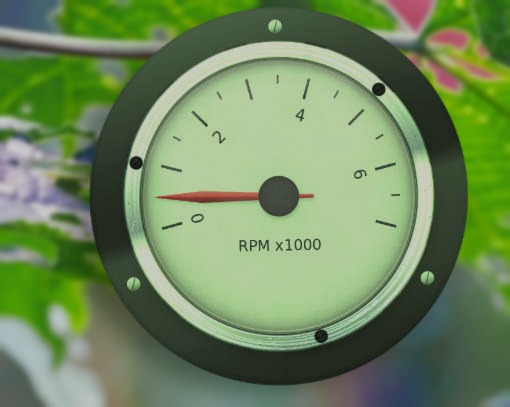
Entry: 500 rpm
